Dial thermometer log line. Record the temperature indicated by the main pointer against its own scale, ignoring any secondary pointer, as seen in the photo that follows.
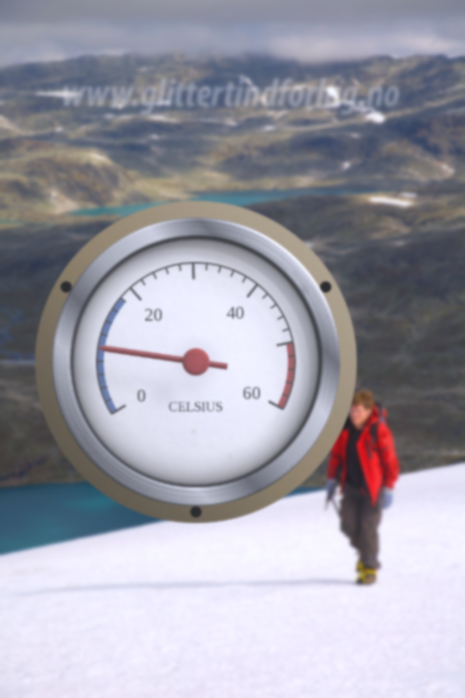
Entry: 10 °C
